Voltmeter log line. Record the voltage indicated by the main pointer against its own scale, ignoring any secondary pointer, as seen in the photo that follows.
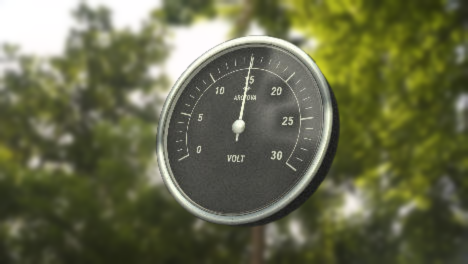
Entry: 15 V
